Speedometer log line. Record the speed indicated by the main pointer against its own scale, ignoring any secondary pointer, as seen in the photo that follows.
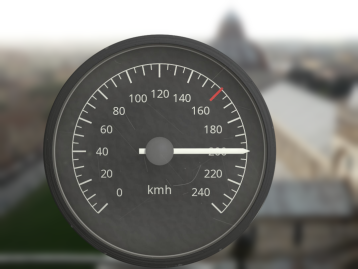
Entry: 200 km/h
